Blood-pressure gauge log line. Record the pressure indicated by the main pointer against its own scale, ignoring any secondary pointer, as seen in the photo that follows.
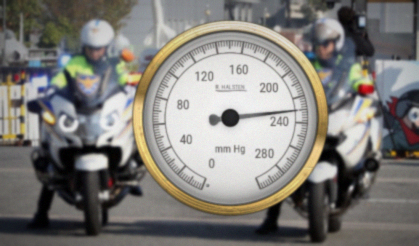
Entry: 230 mmHg
